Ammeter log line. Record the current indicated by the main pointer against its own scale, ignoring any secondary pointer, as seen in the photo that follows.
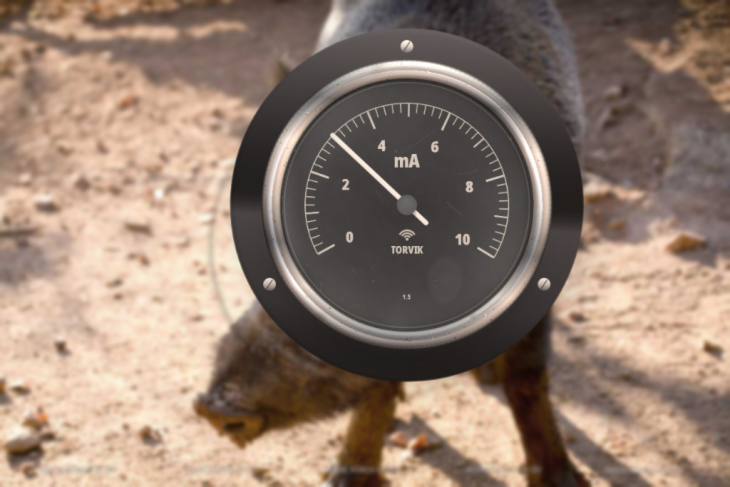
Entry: 3 mA
